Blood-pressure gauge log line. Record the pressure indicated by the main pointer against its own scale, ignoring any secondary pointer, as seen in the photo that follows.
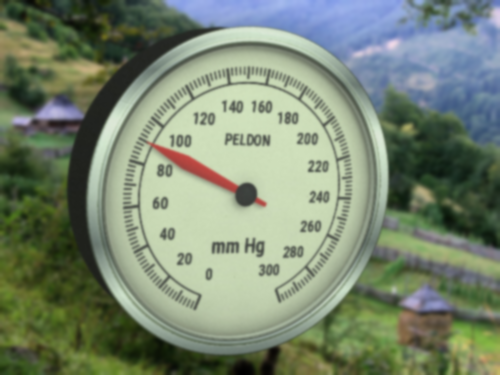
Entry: 90 mmHg
